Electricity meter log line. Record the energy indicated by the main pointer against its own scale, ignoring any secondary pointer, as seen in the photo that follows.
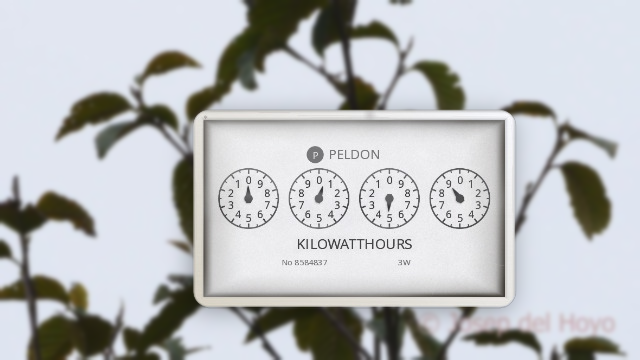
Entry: 49 kWh
